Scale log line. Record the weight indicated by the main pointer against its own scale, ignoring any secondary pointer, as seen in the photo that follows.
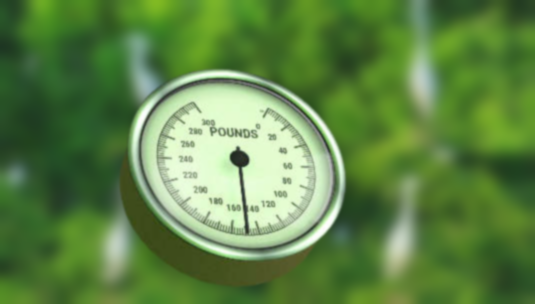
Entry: 150 lb
